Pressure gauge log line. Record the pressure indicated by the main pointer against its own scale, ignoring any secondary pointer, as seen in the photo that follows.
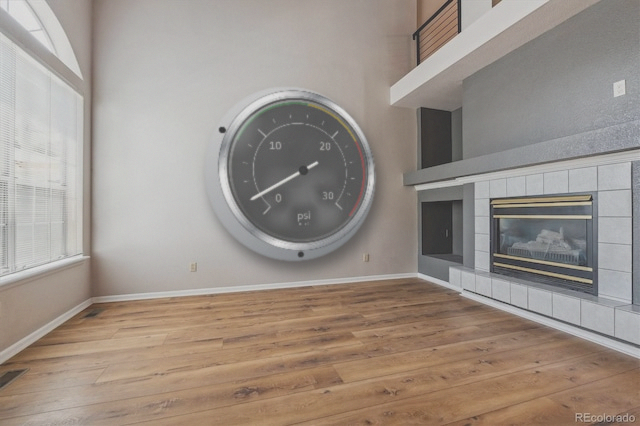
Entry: 2 psi
